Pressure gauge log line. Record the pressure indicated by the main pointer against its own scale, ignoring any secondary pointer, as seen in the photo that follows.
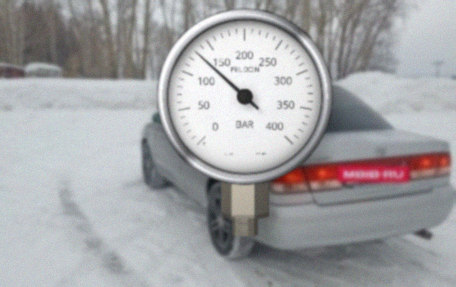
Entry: 130 bar
